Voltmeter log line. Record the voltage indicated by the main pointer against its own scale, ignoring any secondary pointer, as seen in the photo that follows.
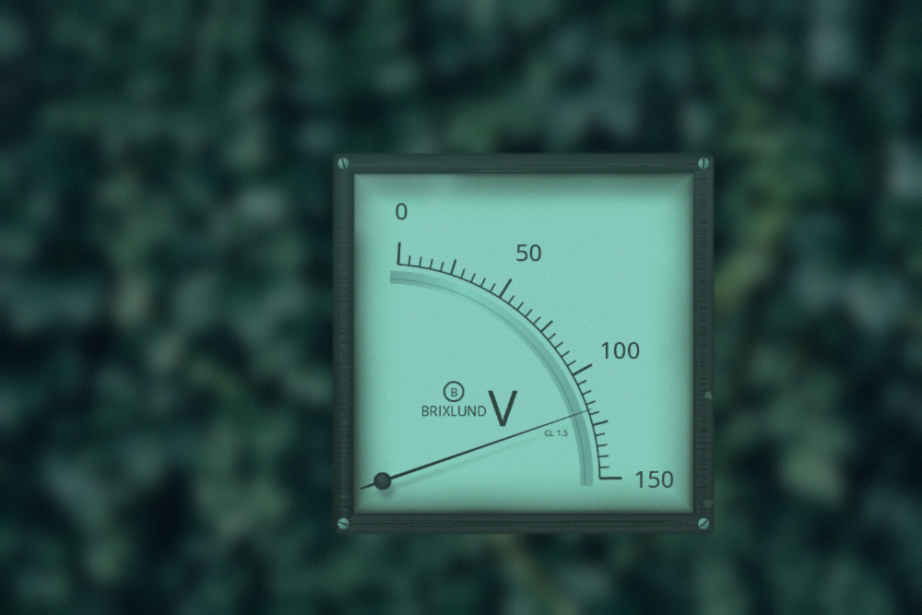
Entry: 117.5 V
